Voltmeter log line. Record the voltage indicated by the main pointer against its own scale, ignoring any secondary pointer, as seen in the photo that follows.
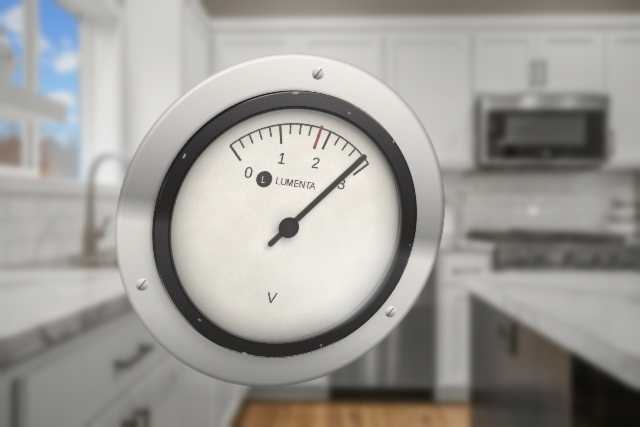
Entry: 2.8 V
